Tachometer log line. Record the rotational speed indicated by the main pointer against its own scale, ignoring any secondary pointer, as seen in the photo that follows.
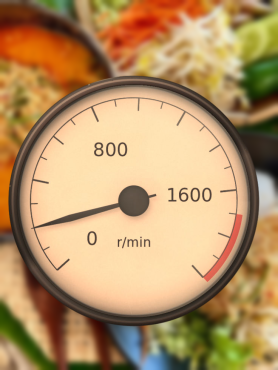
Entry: 200 rpm
